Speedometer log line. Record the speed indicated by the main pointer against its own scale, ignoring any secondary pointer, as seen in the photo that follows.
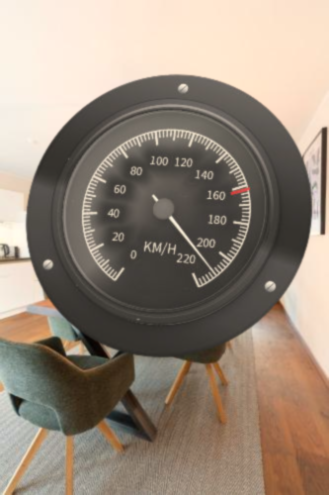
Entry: 210 km/h
